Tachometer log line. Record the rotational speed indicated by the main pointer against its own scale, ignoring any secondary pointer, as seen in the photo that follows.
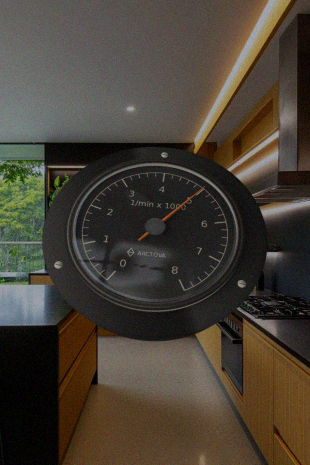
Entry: 5000 rpm
